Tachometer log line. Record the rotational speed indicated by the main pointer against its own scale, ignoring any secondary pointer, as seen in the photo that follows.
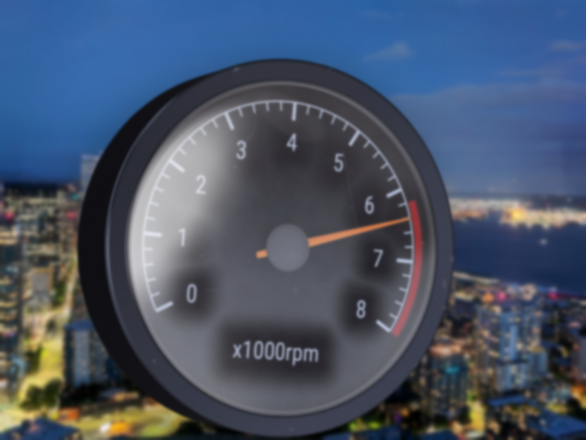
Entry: 6400 rpm
